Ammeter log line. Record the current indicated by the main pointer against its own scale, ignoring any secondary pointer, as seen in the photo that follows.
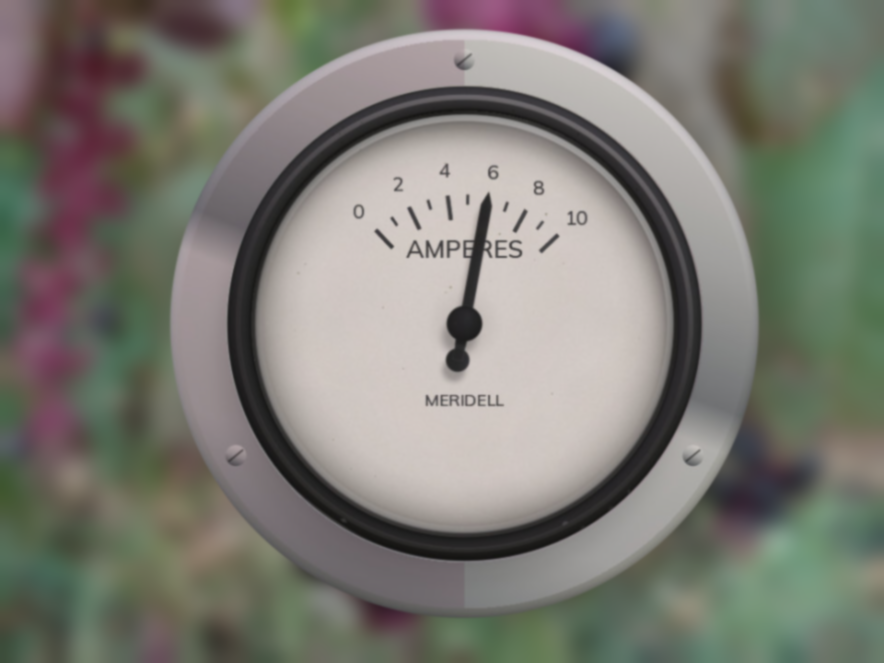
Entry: 6 A
